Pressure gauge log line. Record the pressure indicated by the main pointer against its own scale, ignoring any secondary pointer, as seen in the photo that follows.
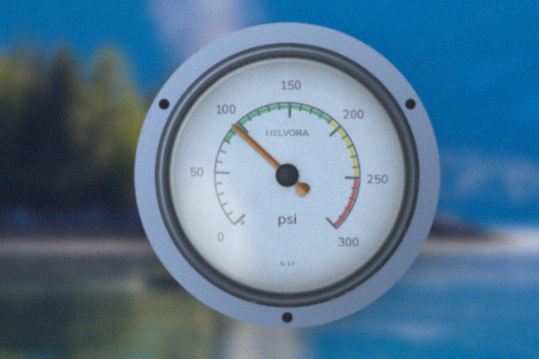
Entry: 95 psi
